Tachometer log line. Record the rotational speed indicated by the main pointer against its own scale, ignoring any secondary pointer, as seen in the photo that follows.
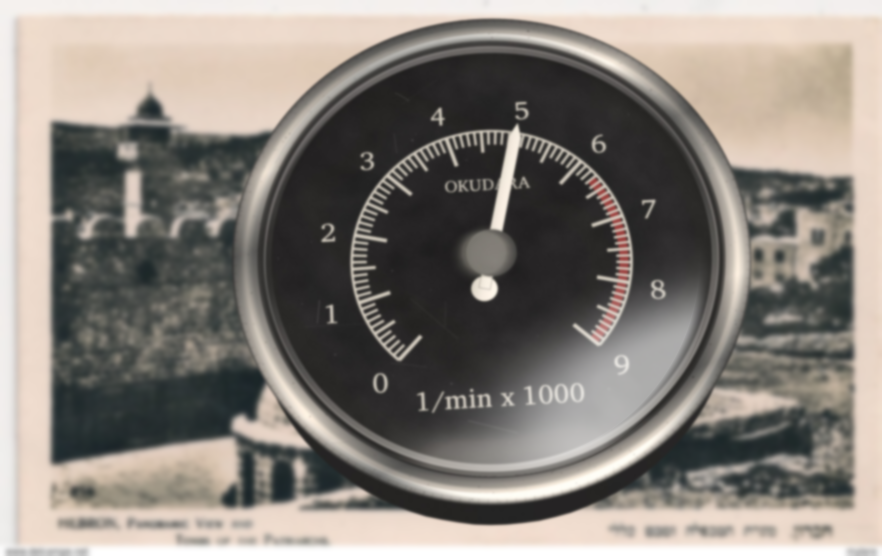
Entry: 5000 rpm
